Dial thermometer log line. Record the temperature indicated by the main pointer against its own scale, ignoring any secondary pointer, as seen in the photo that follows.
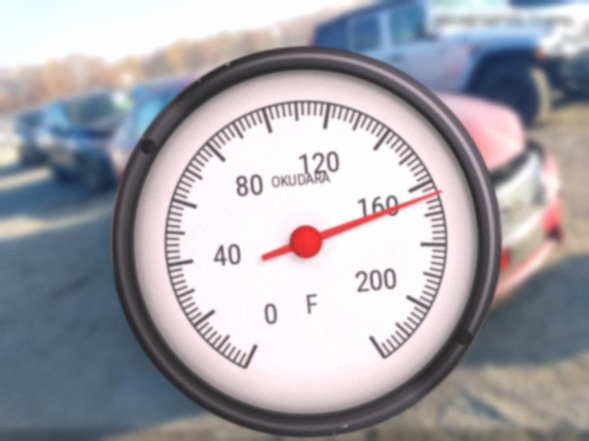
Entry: 164 °F
